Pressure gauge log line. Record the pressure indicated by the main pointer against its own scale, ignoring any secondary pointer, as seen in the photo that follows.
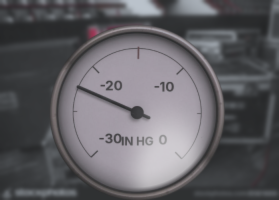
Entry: -22.5 inHg
